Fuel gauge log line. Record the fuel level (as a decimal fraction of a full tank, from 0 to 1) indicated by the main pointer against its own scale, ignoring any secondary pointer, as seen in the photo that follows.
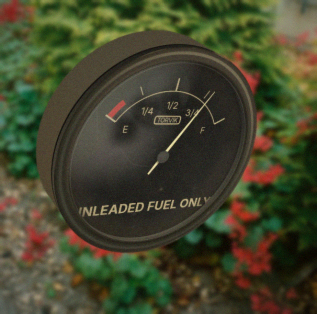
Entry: 0.75
